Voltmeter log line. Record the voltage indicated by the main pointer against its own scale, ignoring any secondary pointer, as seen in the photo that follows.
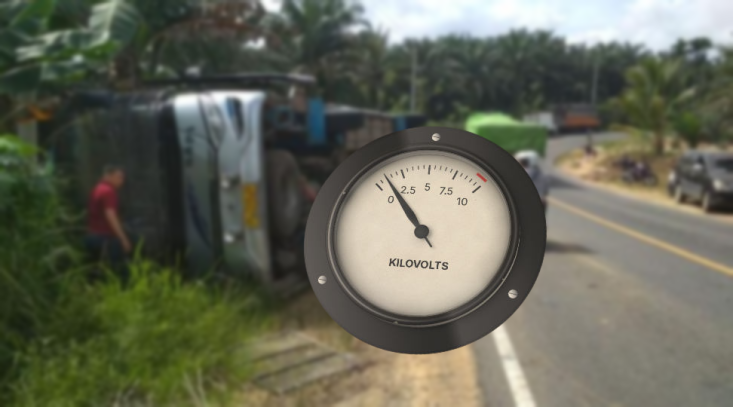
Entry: 1 kV
